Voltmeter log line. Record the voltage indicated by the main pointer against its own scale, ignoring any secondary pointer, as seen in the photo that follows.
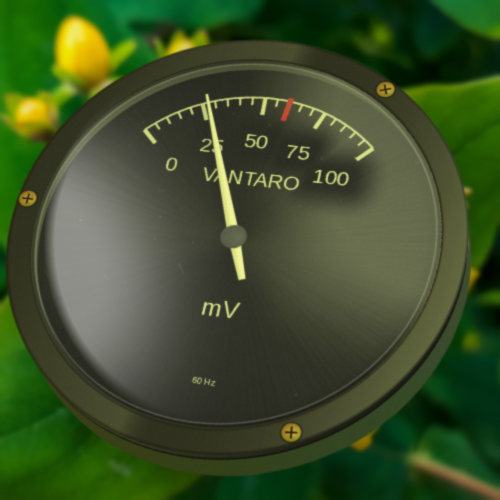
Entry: 27.5 mV
